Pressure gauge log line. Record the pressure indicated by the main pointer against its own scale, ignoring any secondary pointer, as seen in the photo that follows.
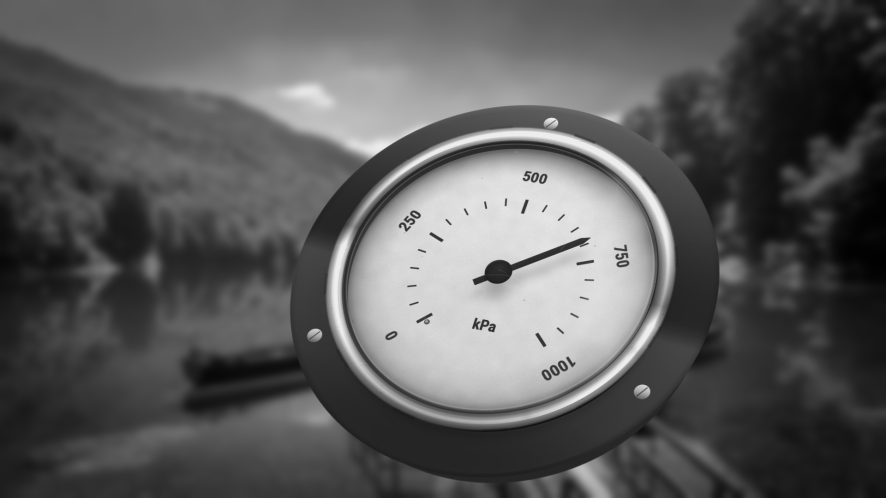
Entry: 700 kPa
